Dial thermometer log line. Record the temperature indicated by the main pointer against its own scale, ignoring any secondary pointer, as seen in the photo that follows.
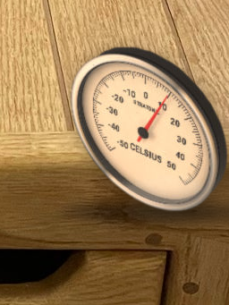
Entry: 10 °C
